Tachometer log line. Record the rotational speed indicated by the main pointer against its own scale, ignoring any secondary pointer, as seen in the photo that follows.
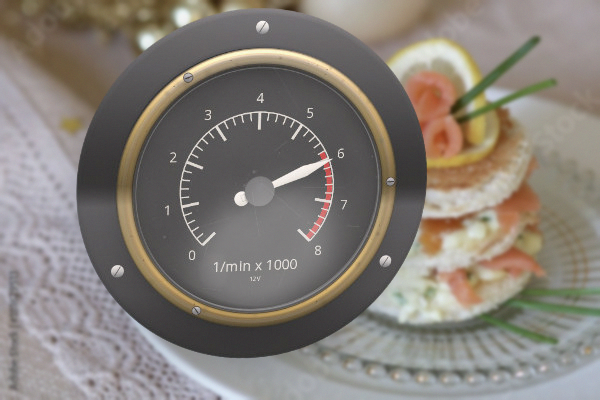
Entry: 6000 rpm
